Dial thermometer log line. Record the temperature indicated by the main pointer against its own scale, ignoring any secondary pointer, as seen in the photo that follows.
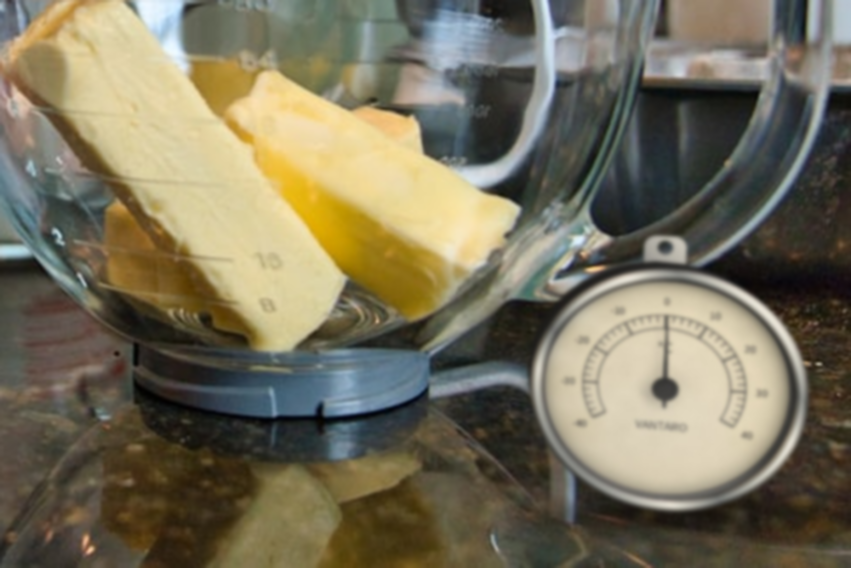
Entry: 0 °C
